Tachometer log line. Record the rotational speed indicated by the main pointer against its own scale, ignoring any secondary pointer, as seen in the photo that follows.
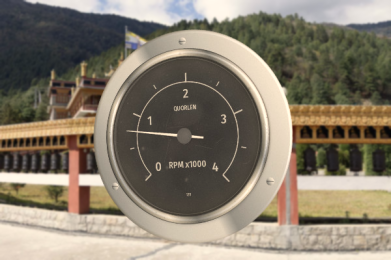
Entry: 750 rpm
